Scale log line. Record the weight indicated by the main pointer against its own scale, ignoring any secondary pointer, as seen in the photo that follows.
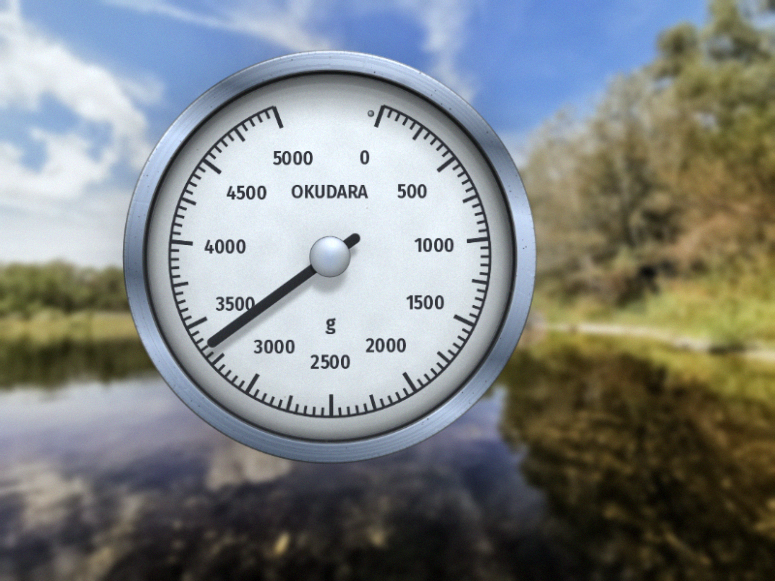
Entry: 3350 g
